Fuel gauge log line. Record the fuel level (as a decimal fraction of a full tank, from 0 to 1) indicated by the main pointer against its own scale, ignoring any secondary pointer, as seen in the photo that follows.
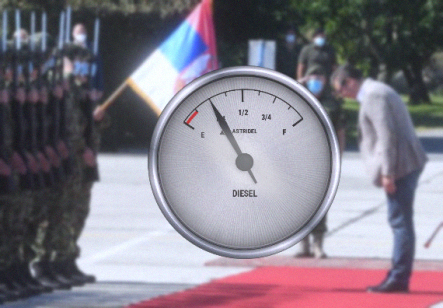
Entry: 0.25
